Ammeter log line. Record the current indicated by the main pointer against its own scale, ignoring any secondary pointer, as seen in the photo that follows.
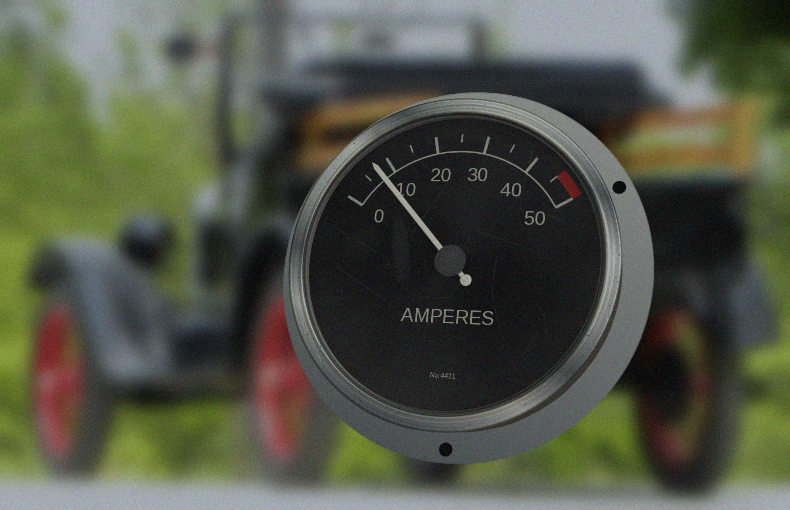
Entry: 7.5 A
